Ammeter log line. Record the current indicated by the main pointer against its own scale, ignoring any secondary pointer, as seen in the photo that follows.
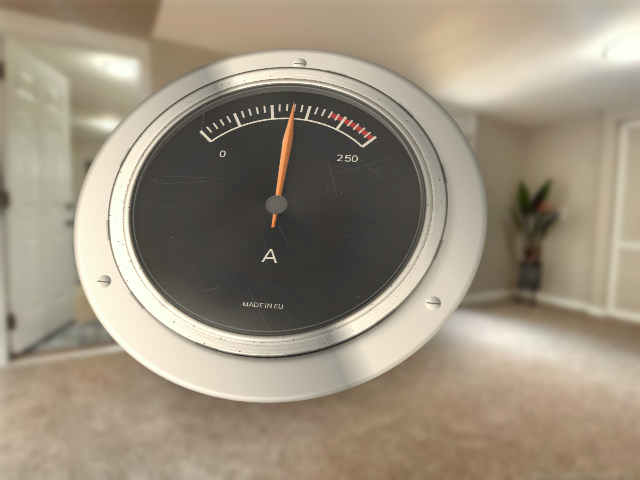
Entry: 130 A
